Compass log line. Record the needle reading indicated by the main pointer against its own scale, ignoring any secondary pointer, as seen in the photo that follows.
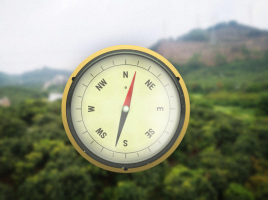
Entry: 15 °
